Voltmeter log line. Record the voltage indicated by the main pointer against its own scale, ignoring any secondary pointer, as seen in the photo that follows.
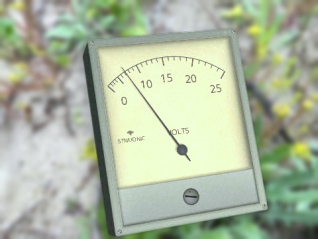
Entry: 7 V
